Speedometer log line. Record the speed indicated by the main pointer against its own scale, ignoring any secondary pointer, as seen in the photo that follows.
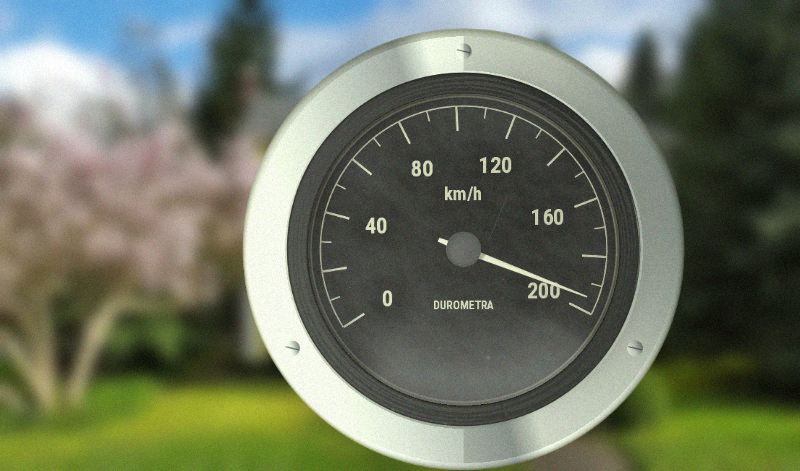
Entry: 195 km/h
